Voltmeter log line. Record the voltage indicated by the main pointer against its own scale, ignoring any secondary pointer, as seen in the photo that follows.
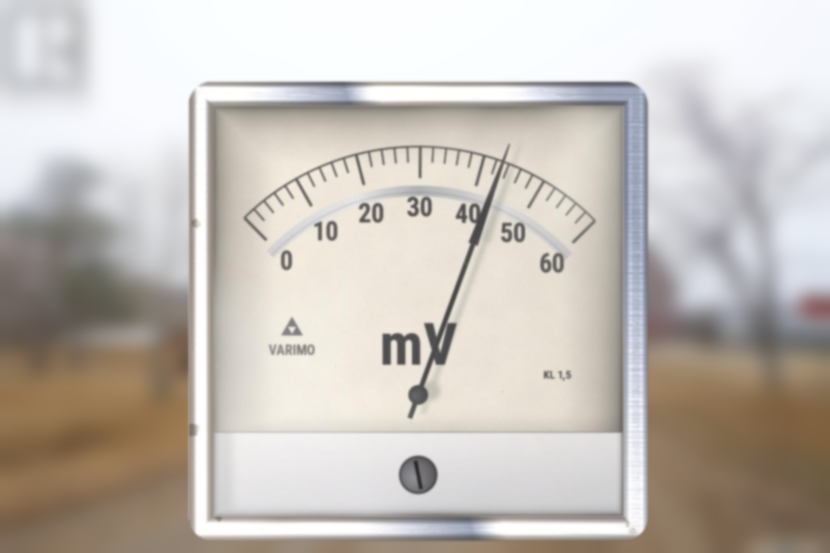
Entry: 43 mV
